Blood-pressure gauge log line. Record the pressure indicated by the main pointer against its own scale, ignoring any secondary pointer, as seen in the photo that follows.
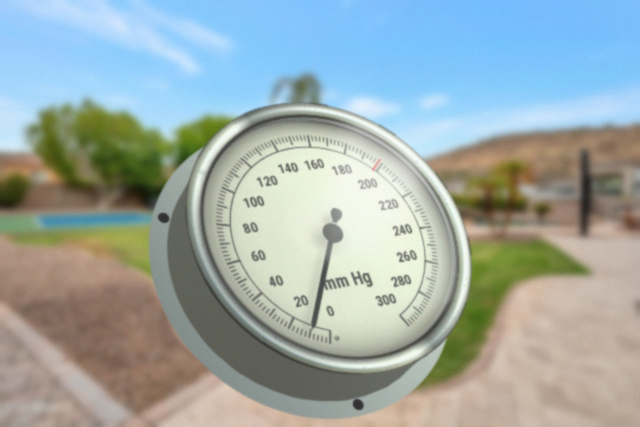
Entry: 10 mmHg
